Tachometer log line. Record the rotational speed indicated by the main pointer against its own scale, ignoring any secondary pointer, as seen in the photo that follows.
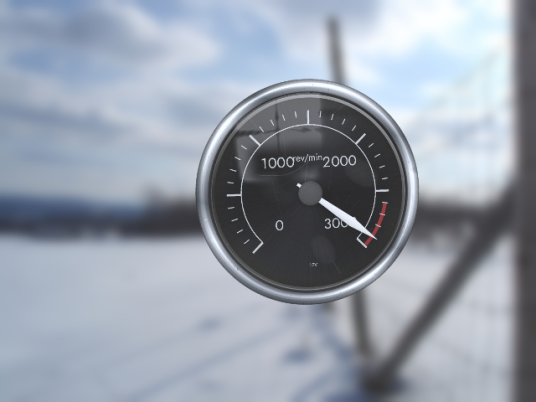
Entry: 2900 rpm
